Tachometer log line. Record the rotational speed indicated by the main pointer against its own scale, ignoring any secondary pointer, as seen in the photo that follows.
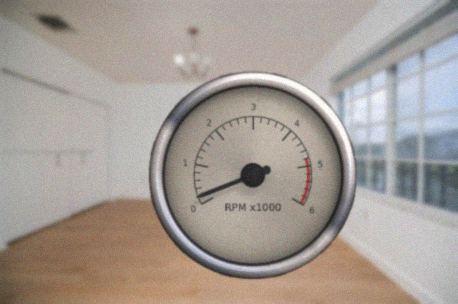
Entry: 200 rpm
